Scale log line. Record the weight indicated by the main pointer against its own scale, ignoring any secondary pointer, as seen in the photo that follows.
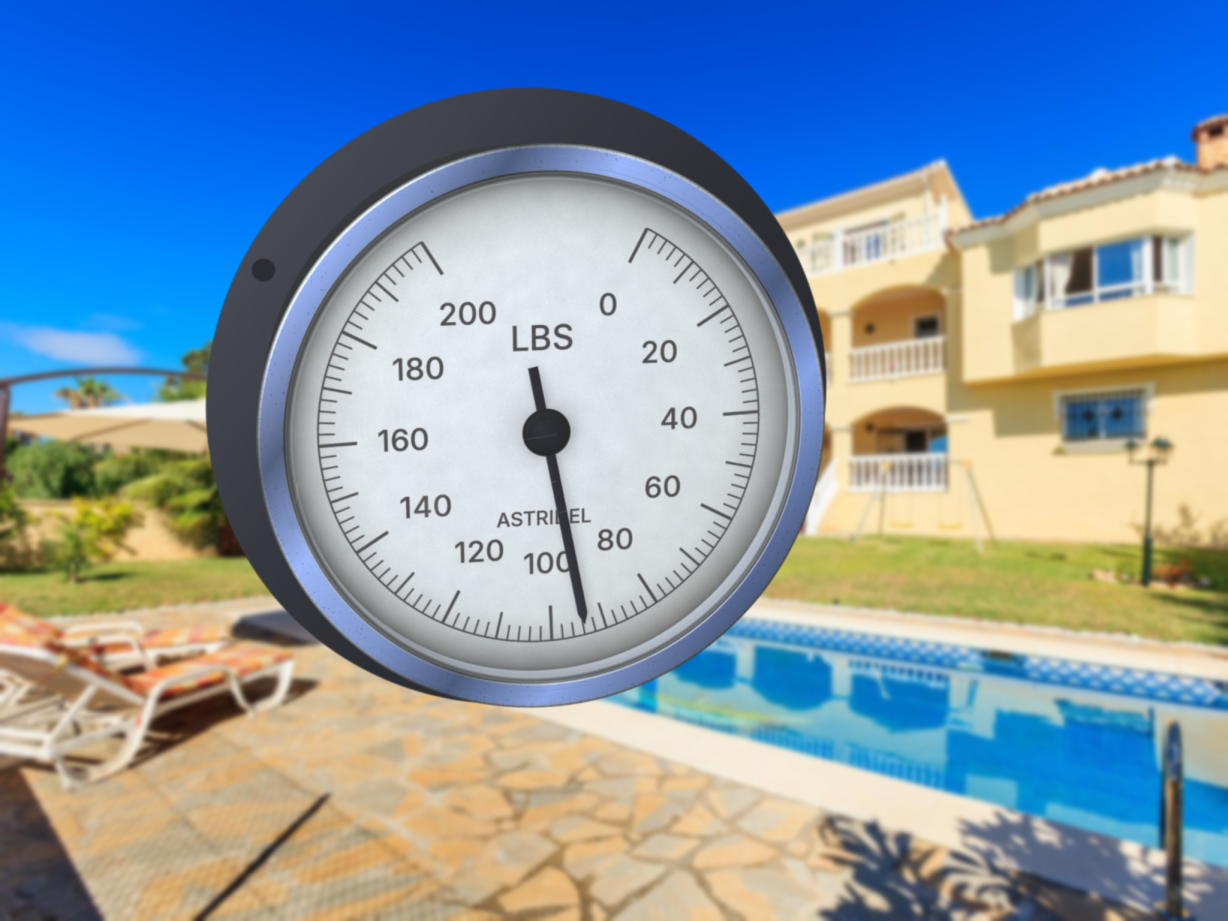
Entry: 94 lb
